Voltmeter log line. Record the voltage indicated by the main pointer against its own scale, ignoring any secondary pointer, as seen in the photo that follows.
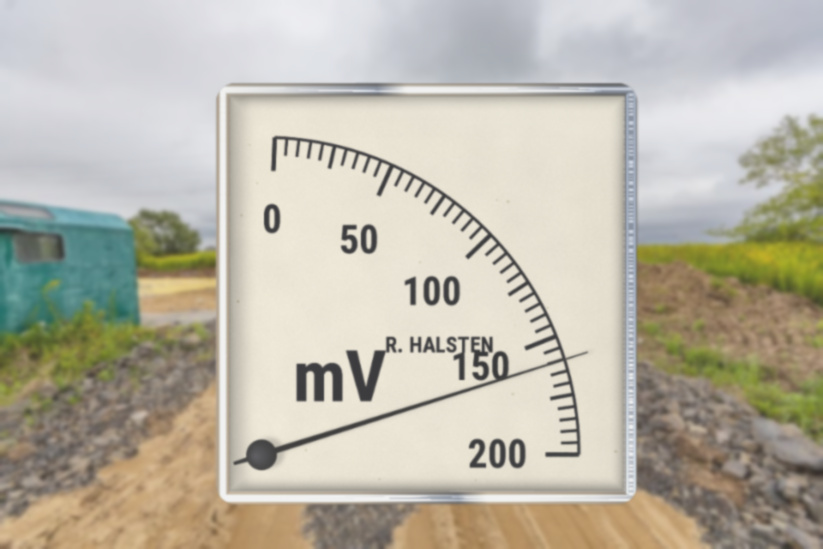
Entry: 160 mV
